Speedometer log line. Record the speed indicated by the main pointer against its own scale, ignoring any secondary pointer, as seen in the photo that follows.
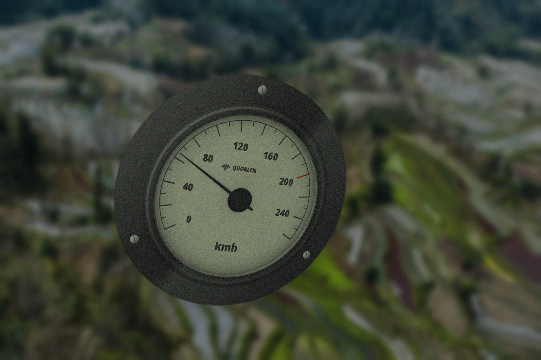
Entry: 65 km/h
